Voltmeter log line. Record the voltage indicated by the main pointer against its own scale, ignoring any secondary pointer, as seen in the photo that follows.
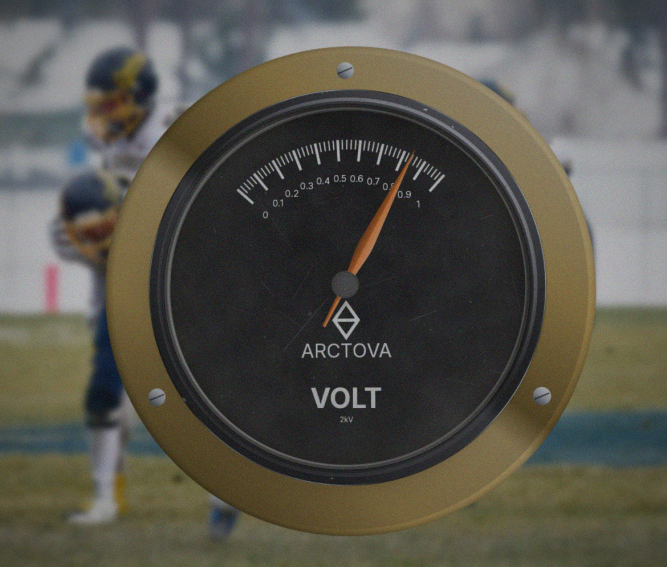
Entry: 0.84 V
